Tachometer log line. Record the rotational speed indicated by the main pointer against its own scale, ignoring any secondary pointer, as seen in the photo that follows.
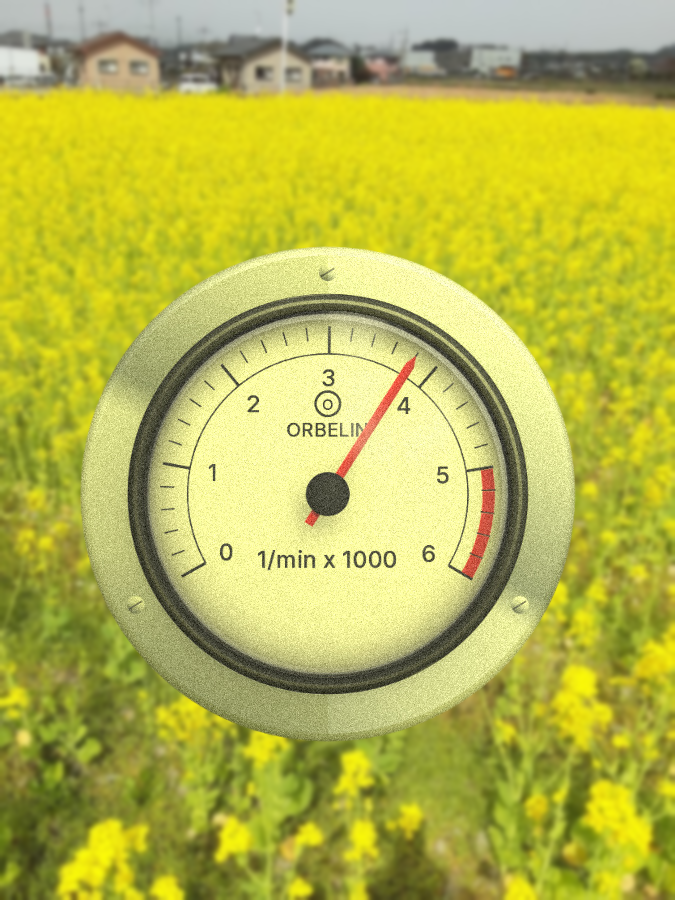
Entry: 3800 rpm
